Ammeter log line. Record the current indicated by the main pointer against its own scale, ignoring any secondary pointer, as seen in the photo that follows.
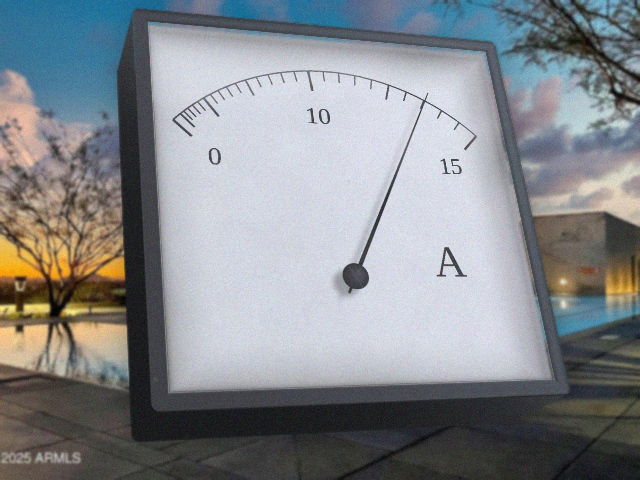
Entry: 13.5 A
